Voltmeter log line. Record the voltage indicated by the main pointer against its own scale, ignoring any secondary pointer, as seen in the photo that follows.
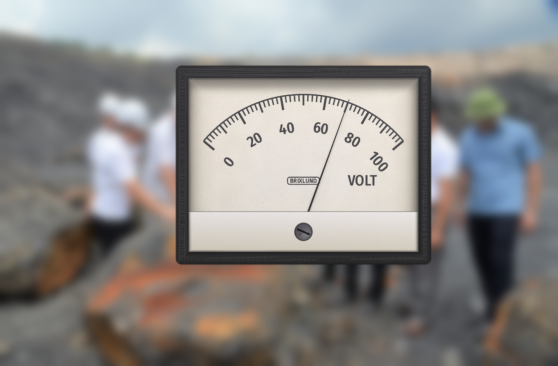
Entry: 70 V
